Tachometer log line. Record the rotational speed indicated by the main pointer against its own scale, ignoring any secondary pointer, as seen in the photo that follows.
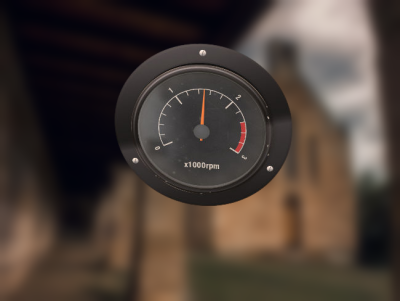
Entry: 1500 rpm
